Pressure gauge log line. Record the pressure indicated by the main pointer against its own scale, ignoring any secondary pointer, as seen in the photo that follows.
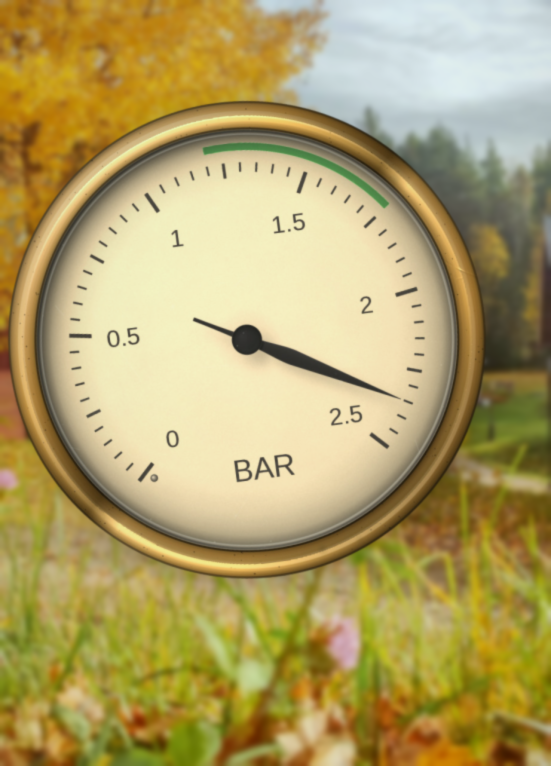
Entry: 2.35 bar
